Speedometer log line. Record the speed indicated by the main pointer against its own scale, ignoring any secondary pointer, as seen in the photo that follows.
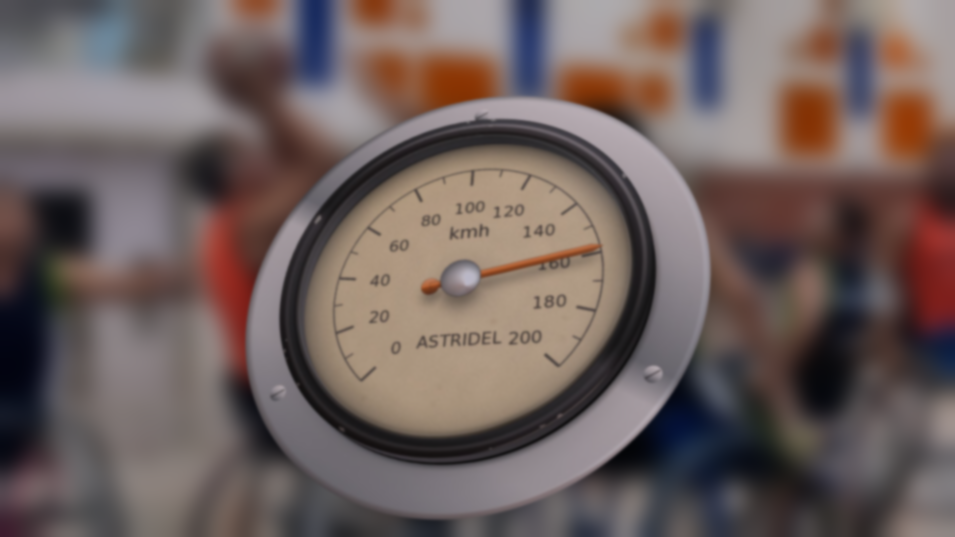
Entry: 160 km/h
